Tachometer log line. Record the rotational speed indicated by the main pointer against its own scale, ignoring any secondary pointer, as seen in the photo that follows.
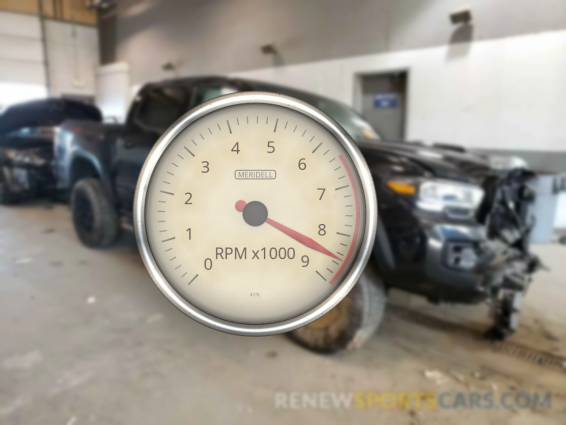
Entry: 8500 rpm
